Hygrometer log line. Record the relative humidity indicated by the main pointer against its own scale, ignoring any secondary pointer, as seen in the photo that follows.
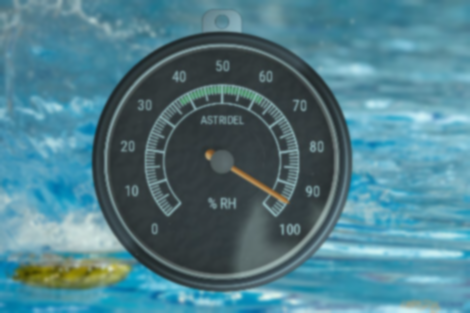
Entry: 95 %
